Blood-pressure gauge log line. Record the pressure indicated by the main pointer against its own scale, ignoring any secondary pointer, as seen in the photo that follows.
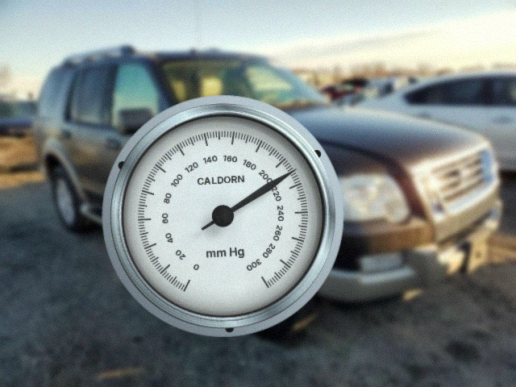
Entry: 210 mmHg
